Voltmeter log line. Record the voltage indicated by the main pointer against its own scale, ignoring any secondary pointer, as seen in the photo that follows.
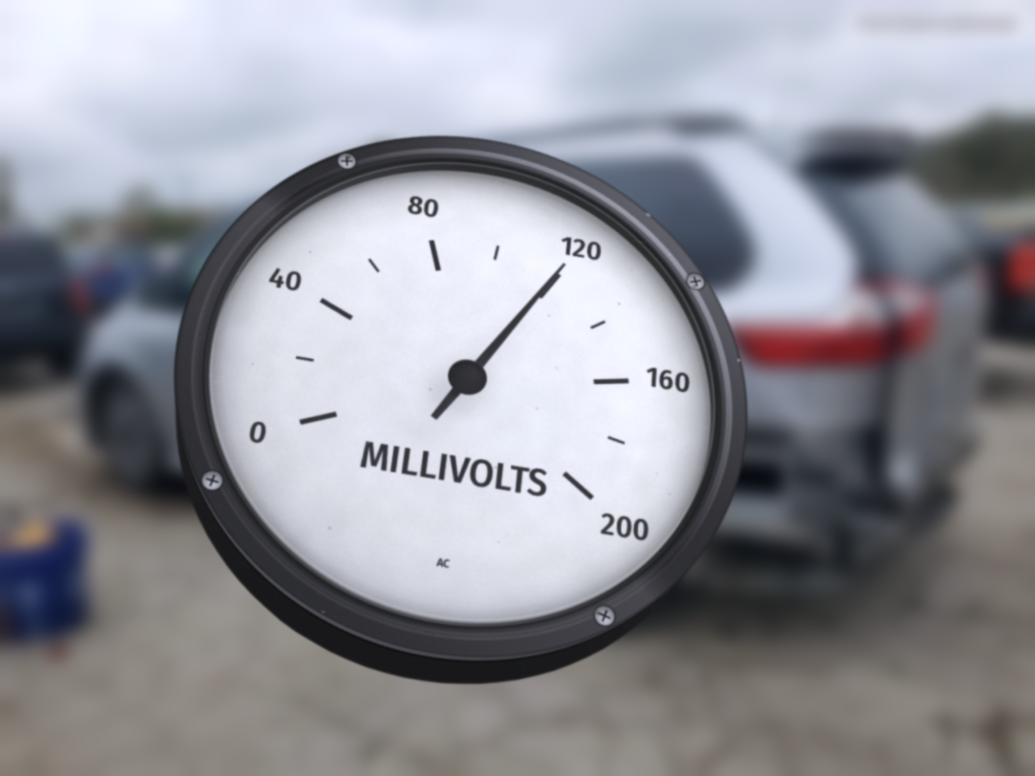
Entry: 120 mV
